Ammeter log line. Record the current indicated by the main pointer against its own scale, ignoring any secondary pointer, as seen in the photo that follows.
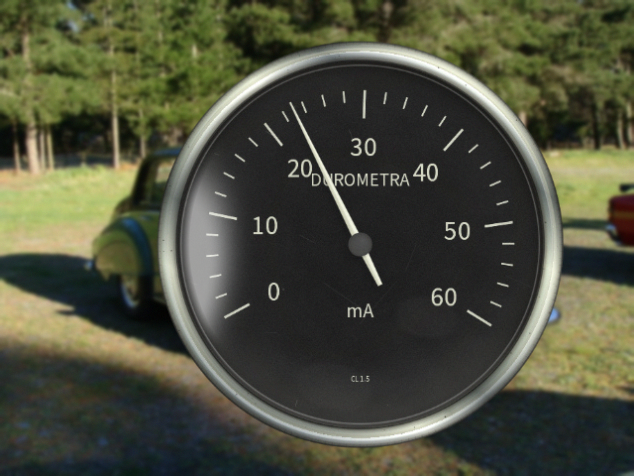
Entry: 23 mA
